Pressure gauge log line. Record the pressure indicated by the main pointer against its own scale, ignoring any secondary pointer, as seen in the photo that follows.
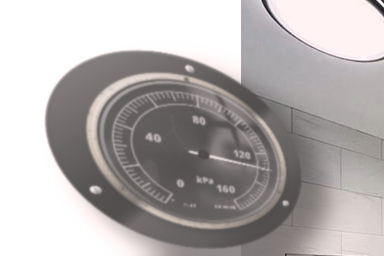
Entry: 130 kPa
